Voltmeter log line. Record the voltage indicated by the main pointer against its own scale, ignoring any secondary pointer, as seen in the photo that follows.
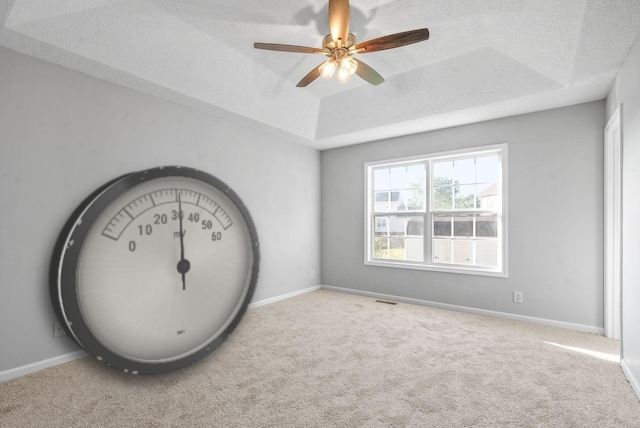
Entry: 30 mV
